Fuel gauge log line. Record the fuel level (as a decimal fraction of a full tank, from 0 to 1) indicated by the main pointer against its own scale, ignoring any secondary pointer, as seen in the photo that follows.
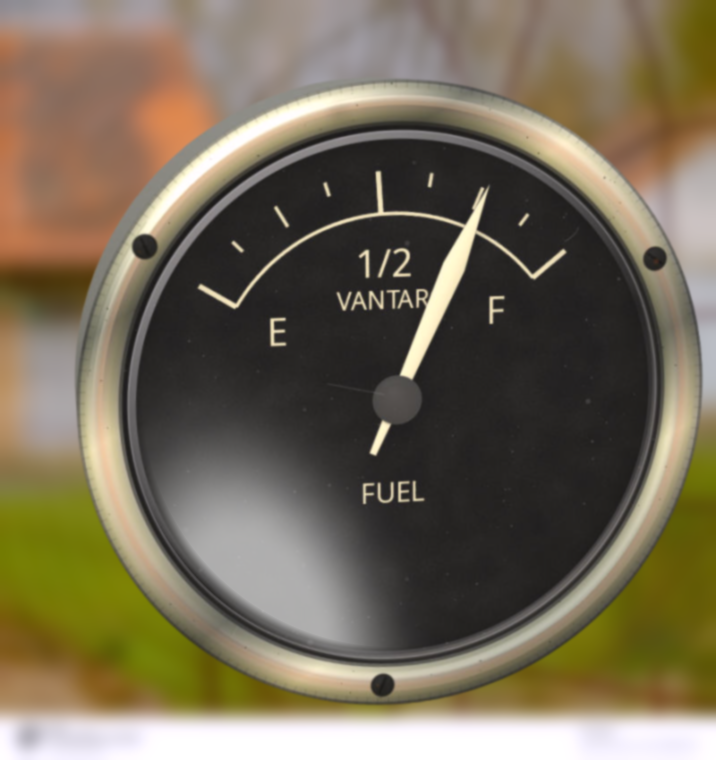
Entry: 0.75
